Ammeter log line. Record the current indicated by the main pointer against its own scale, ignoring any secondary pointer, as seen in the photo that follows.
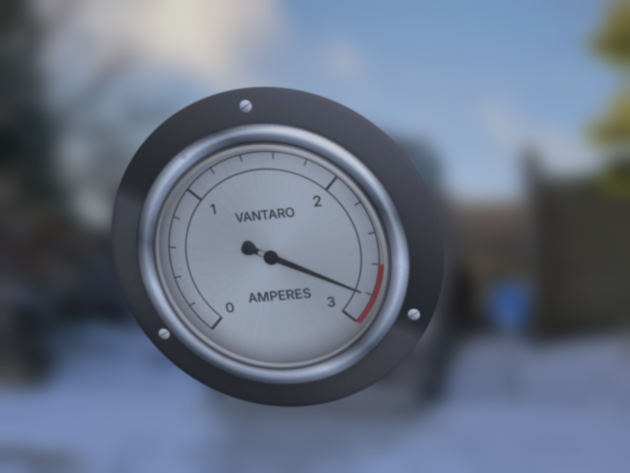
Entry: 2.8 A
